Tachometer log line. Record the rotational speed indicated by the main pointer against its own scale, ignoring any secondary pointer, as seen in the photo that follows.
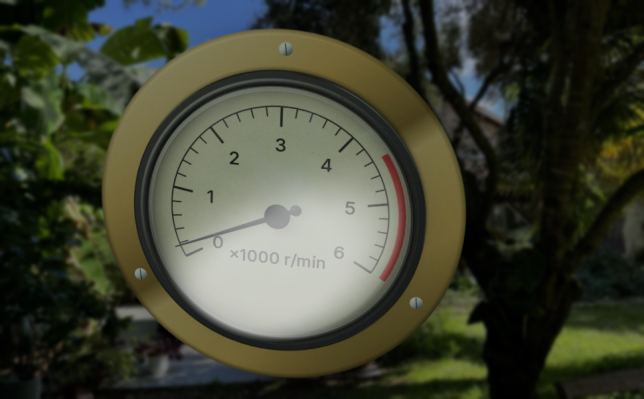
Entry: 200 rpm
